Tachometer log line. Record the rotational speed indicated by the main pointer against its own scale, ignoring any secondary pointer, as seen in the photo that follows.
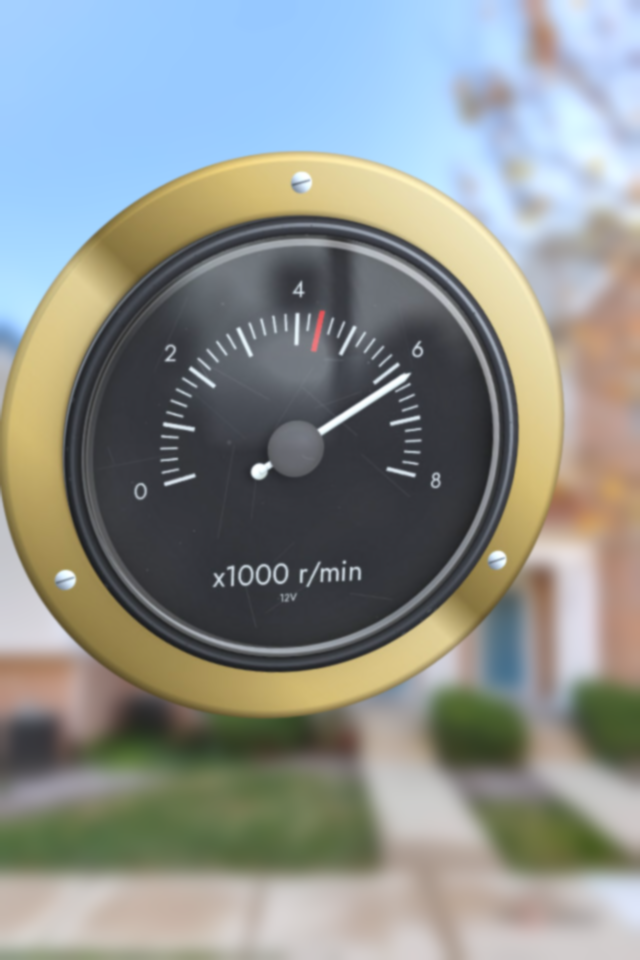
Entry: 6200 rpm
